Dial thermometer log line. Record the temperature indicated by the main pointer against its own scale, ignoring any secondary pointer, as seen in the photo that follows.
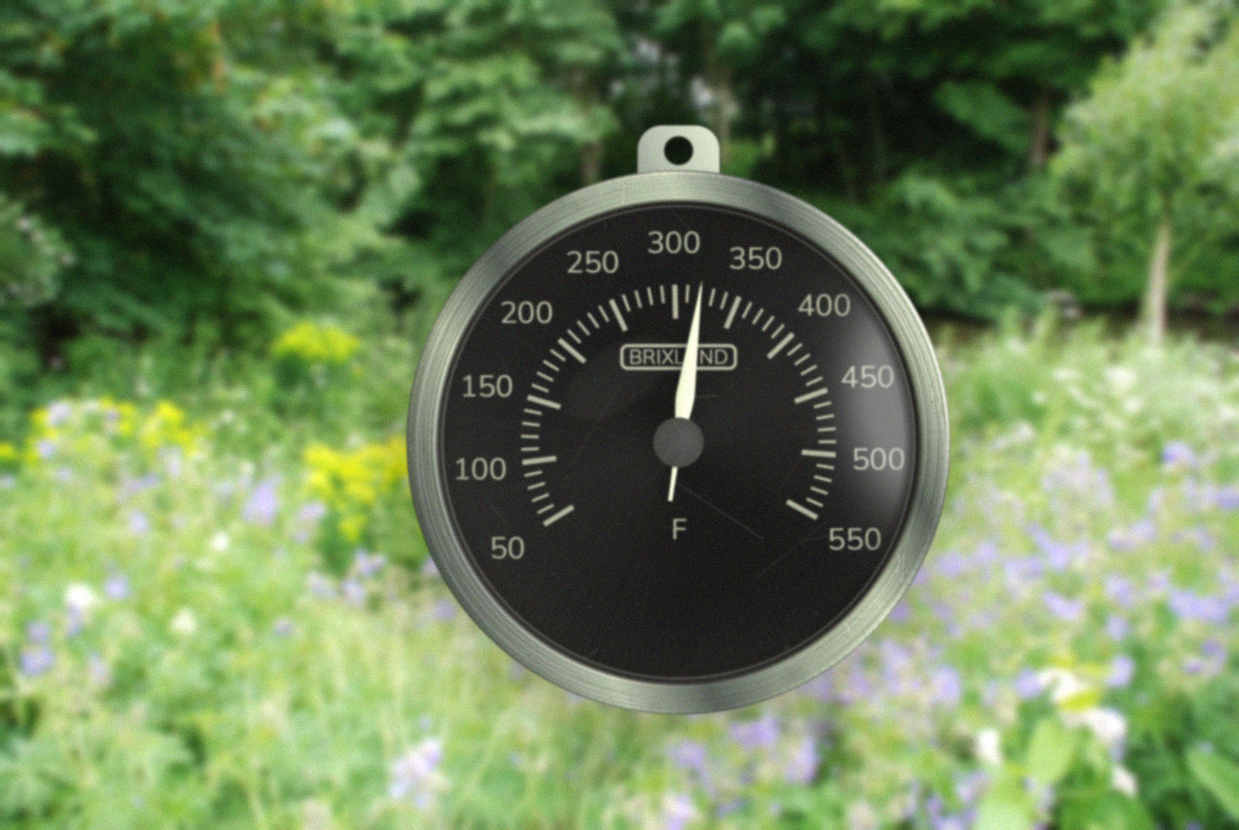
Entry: 320 °F
